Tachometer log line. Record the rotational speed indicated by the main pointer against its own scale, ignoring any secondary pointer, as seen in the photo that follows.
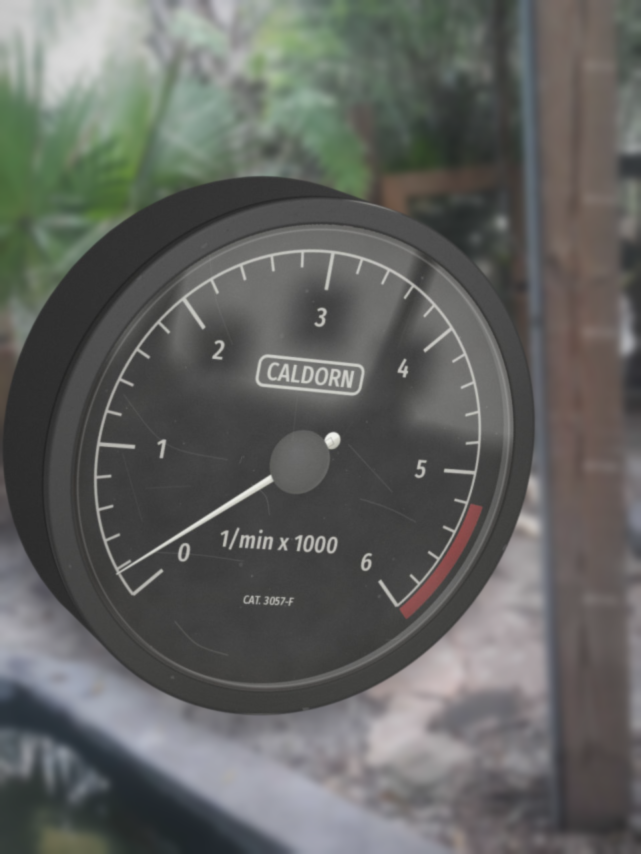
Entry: 200 rpm
